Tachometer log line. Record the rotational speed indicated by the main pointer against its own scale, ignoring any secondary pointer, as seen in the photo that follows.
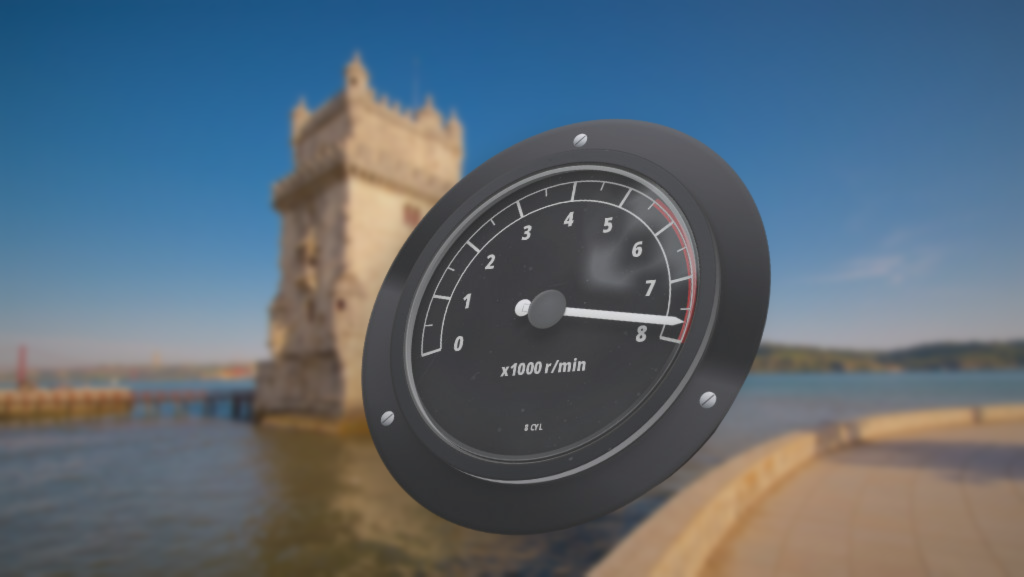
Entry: 7750 rpm
